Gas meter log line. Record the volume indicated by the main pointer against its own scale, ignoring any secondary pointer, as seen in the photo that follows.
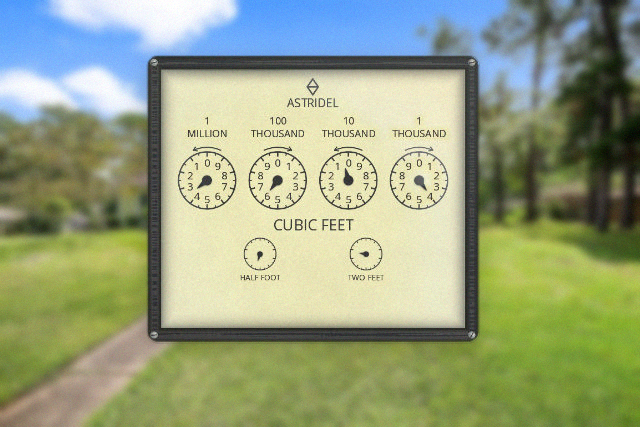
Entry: 360400 ft³
